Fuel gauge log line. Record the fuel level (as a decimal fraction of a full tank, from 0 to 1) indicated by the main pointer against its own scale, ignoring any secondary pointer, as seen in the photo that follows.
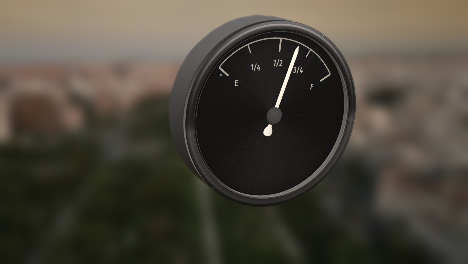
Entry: 0.625
